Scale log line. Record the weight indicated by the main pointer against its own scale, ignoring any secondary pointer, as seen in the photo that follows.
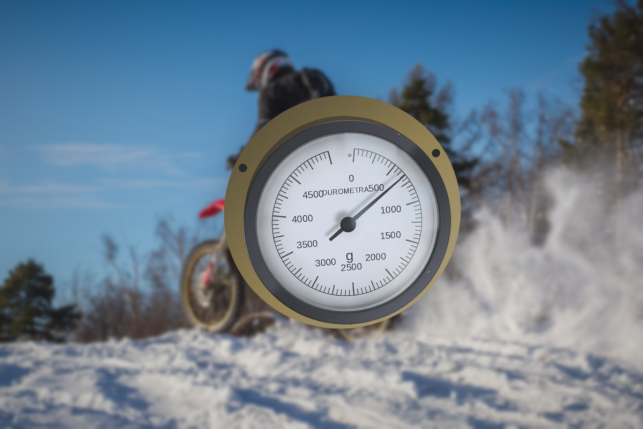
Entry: 650 g
